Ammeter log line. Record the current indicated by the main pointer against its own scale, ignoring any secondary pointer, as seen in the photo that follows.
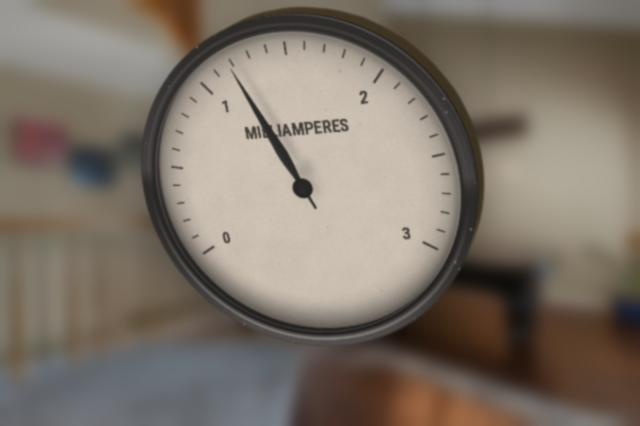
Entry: 1.2 mA
